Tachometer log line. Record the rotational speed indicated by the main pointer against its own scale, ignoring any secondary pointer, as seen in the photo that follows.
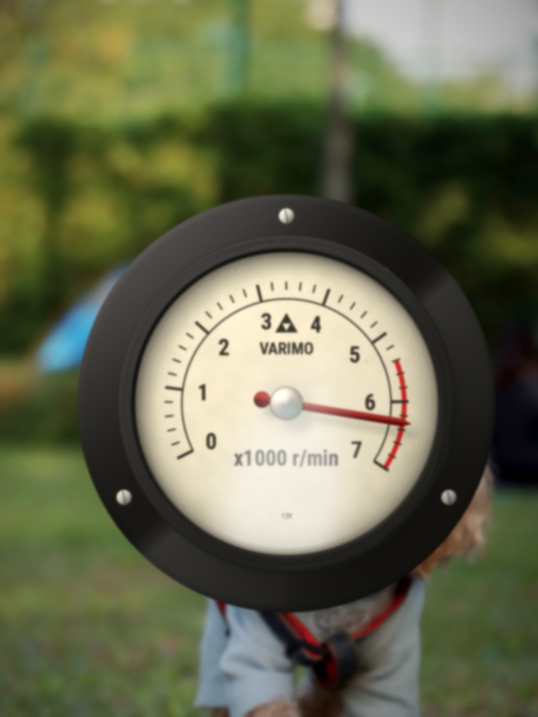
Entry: 6300 rpm
